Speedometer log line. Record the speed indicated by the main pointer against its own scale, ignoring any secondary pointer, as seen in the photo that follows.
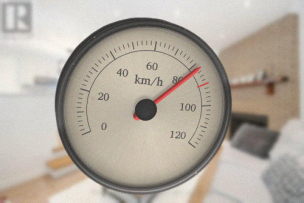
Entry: 82 km/h
